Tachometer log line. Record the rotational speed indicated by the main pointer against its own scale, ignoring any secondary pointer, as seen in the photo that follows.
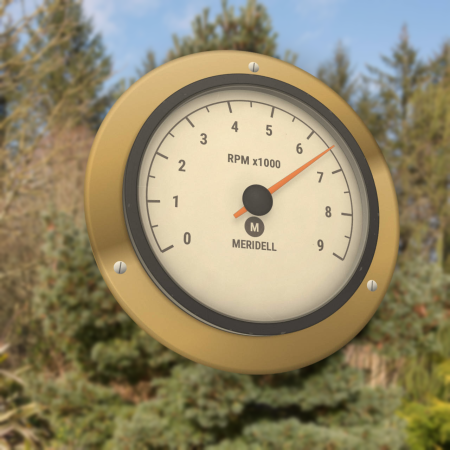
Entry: 6500 rpm
